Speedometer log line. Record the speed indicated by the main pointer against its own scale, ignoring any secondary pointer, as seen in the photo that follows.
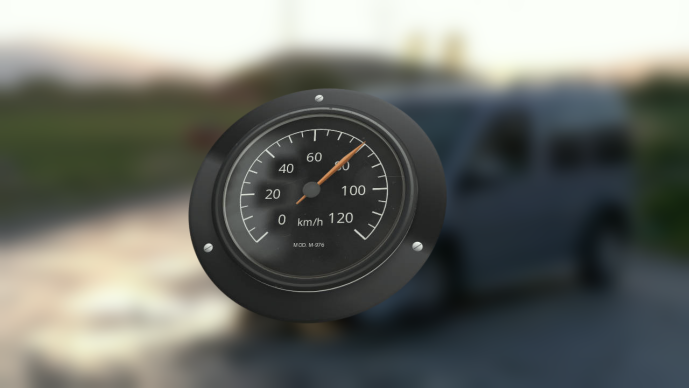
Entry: 80 km/h
